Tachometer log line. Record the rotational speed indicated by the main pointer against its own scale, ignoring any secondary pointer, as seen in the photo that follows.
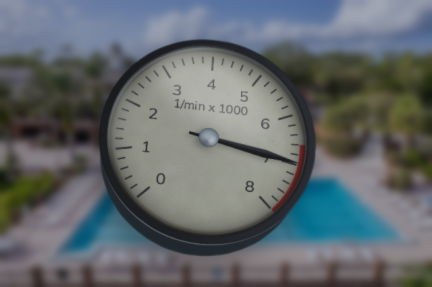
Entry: 7000 rpm
